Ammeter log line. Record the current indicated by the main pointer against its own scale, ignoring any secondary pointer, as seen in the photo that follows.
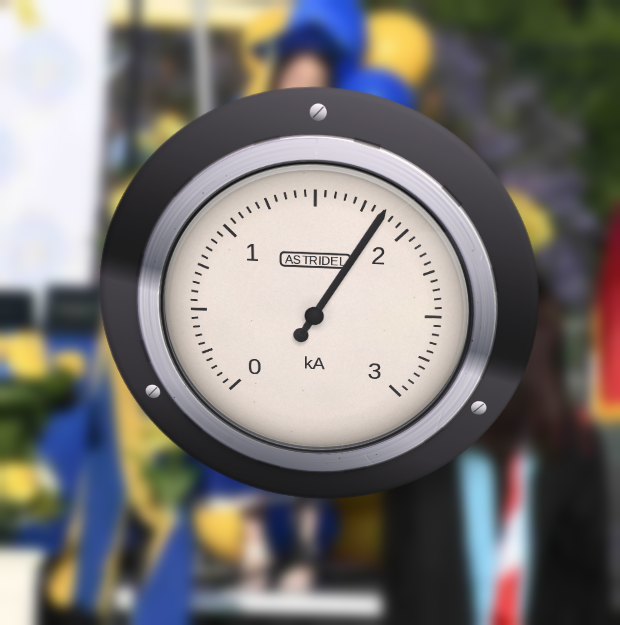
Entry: 1.85 kA
